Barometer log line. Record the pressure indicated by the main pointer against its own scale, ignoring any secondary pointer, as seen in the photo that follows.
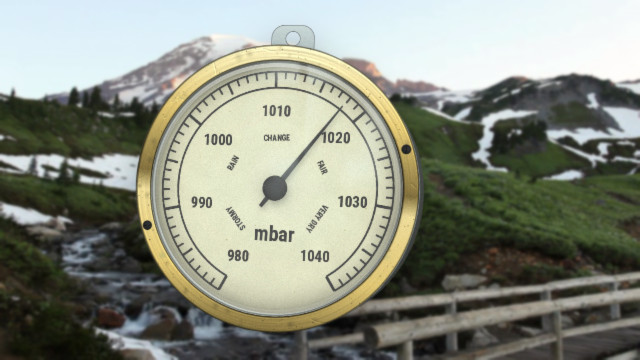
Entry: 1018 mbar
